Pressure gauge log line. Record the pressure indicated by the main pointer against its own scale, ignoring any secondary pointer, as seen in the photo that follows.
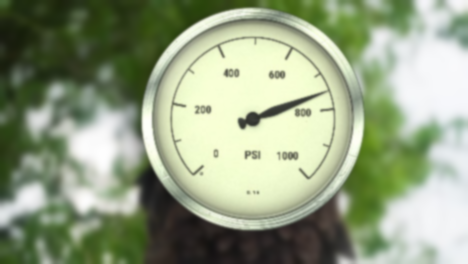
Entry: 750 psi
